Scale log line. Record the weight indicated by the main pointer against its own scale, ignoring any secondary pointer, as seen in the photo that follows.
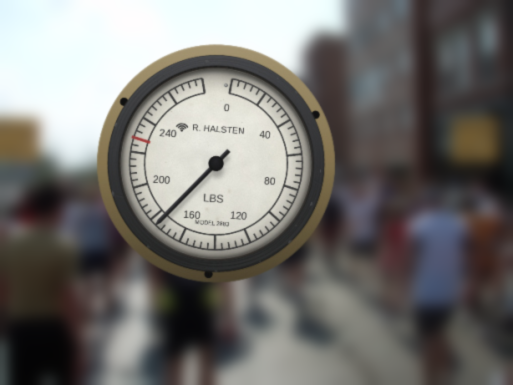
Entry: 176 lb
